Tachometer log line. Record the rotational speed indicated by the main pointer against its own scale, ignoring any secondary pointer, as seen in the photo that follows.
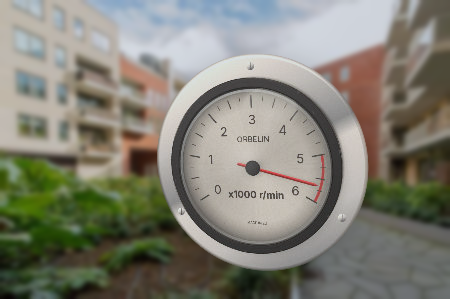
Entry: 5625 rpm
